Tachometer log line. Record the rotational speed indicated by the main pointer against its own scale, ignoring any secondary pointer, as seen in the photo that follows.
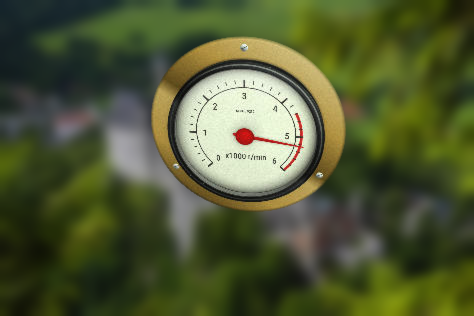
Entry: 5200 rpm
